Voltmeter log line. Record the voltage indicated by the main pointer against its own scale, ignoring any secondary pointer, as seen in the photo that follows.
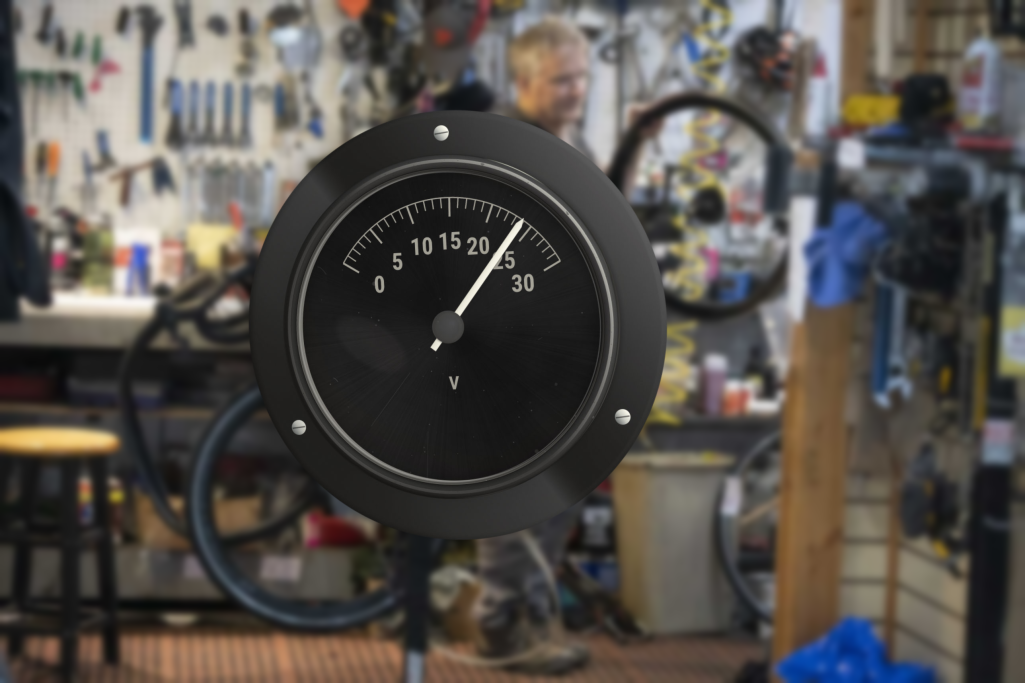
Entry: 24 V
